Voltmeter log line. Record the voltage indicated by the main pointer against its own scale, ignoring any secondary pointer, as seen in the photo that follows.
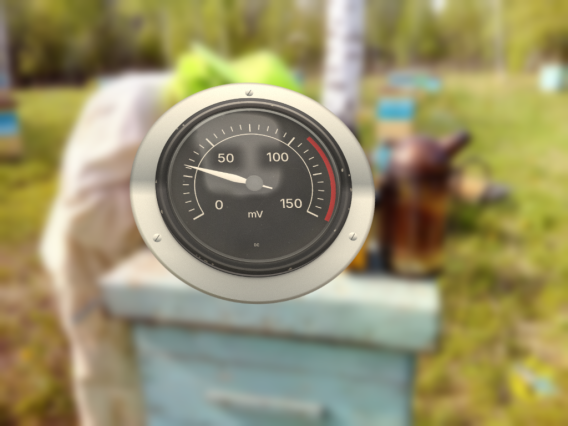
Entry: 30 mV
